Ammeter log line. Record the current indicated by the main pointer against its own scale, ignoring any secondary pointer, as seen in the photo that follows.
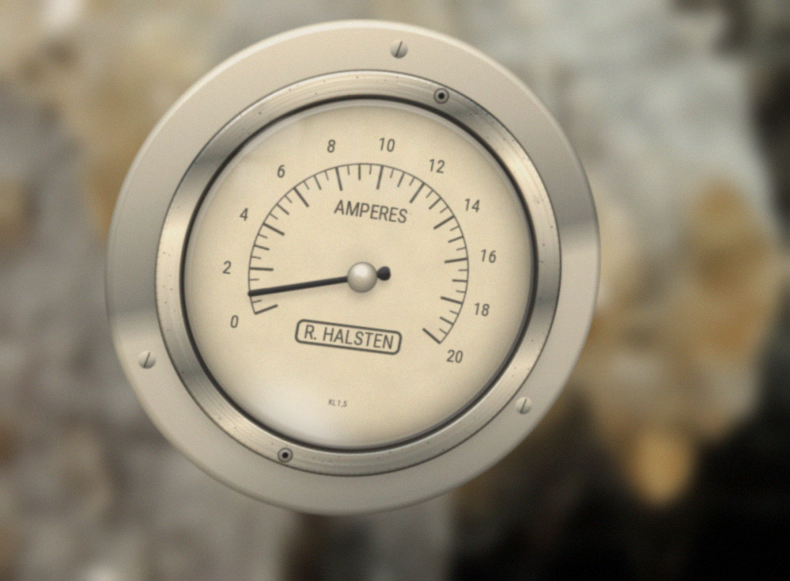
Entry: 1 A
